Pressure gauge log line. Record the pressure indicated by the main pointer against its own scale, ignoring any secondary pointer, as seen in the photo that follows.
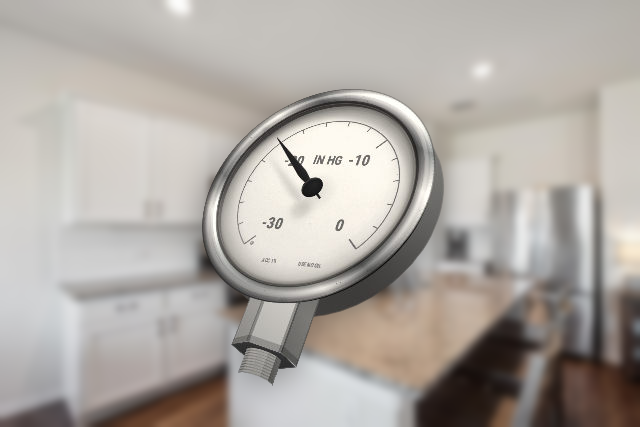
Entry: -20 inHg
